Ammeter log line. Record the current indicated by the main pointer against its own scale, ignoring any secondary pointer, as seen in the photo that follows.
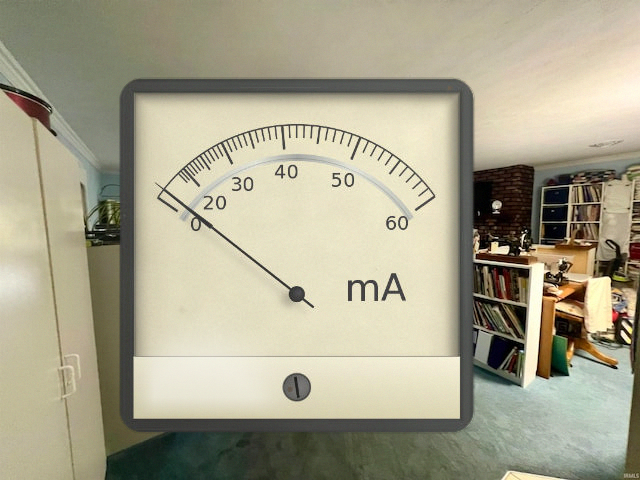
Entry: 10 mA
